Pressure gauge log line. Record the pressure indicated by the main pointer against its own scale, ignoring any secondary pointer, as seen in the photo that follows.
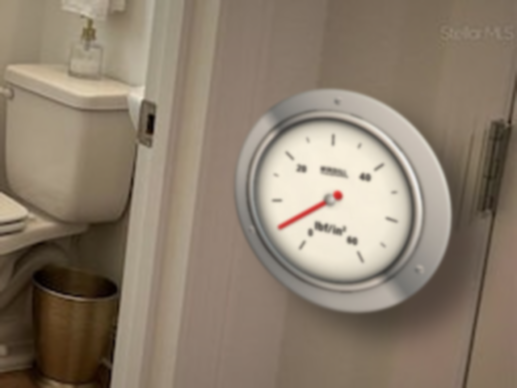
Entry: 5 psi
